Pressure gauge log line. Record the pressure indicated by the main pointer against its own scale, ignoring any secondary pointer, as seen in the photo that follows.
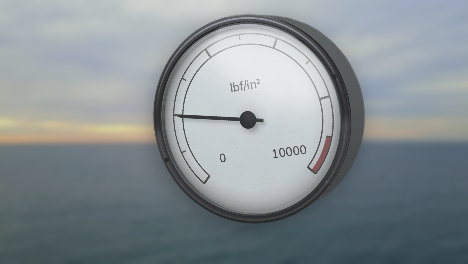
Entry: 2000 psi
